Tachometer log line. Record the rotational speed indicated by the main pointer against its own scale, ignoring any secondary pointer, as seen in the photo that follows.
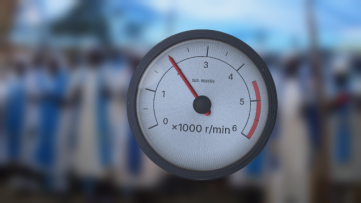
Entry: 2000 rpm
